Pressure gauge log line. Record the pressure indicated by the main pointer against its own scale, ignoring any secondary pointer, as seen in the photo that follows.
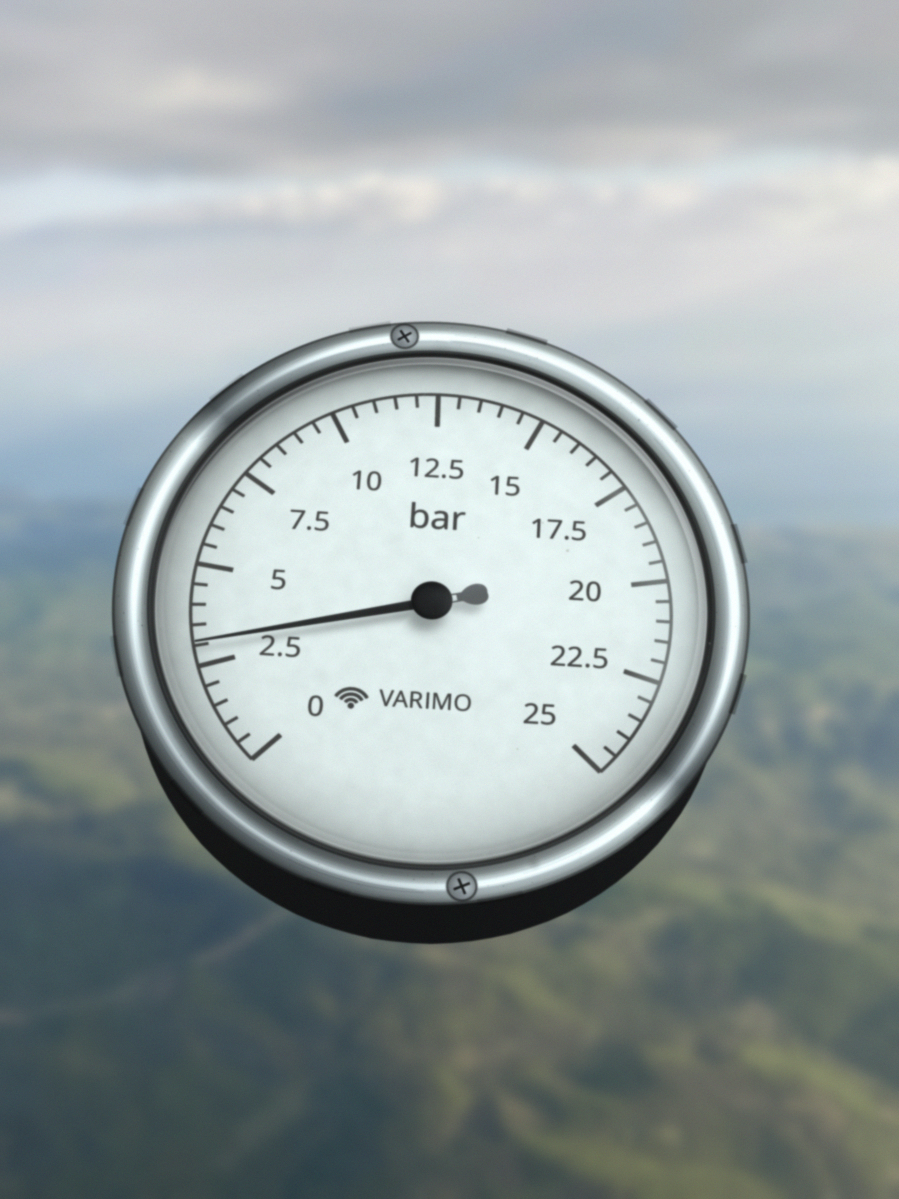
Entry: 3 bar
